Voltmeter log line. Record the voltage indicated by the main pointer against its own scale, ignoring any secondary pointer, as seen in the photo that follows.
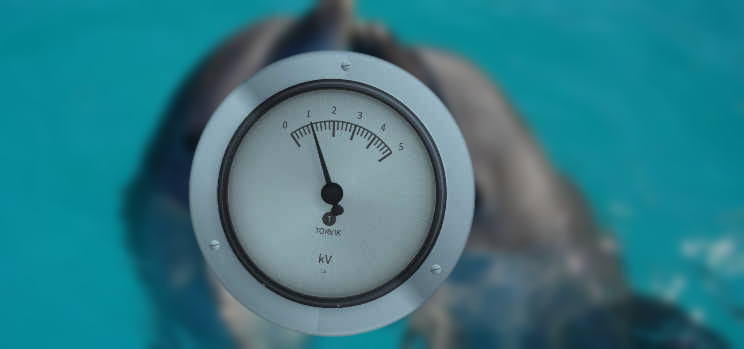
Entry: 1 kV
